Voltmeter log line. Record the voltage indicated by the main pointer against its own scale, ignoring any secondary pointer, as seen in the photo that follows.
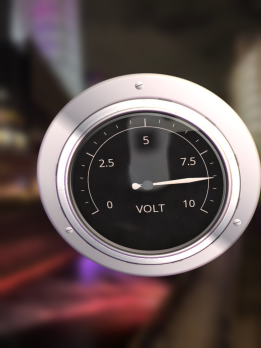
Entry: 8.5 V
